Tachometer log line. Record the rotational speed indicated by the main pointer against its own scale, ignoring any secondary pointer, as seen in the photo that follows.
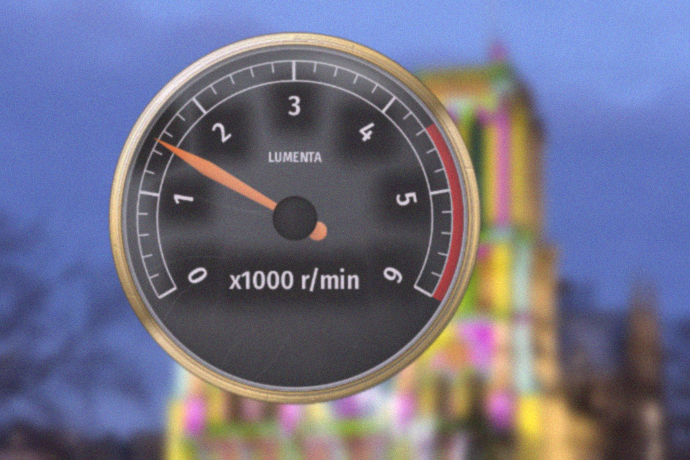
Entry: 1500 rpm
